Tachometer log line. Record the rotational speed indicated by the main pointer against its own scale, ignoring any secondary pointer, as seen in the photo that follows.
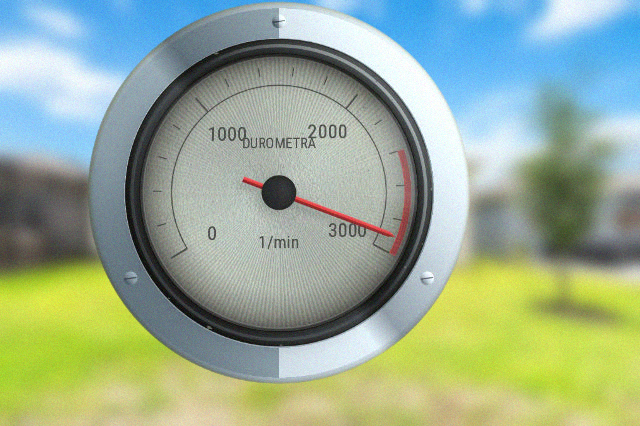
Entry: 2900 rpm
